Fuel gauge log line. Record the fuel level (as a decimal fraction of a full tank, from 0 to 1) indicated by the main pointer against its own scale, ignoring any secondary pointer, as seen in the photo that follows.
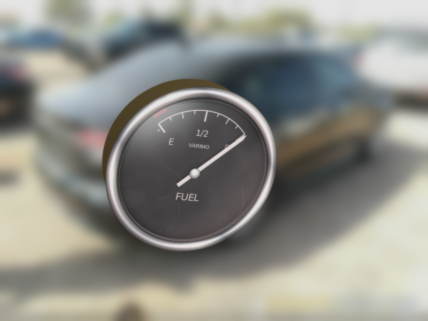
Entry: 1
